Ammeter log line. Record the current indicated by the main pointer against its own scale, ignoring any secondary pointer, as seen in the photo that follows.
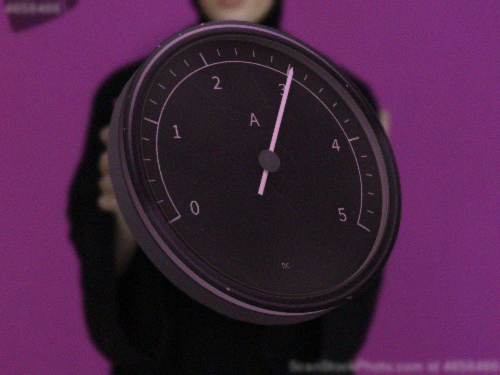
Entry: 3 A
